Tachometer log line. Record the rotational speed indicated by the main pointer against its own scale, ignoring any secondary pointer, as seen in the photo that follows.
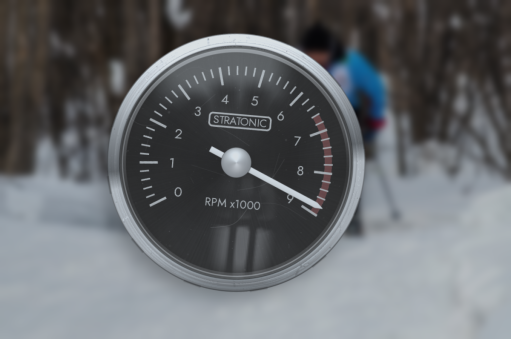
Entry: 8800 rpm
